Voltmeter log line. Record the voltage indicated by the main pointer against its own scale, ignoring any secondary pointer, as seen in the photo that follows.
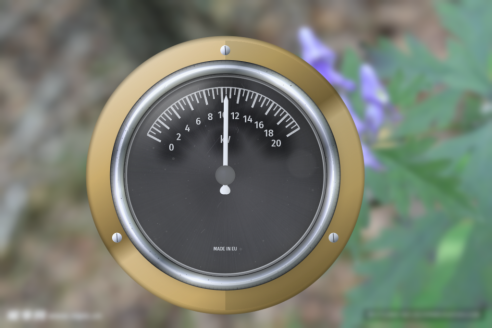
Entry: 10.5 kV
